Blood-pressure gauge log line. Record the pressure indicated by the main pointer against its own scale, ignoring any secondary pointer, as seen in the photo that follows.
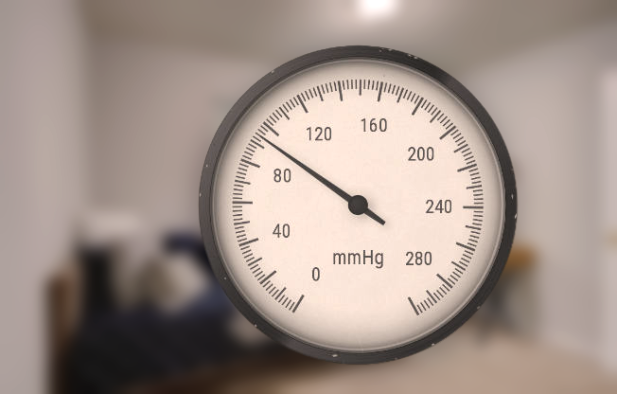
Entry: 94 mmHg
